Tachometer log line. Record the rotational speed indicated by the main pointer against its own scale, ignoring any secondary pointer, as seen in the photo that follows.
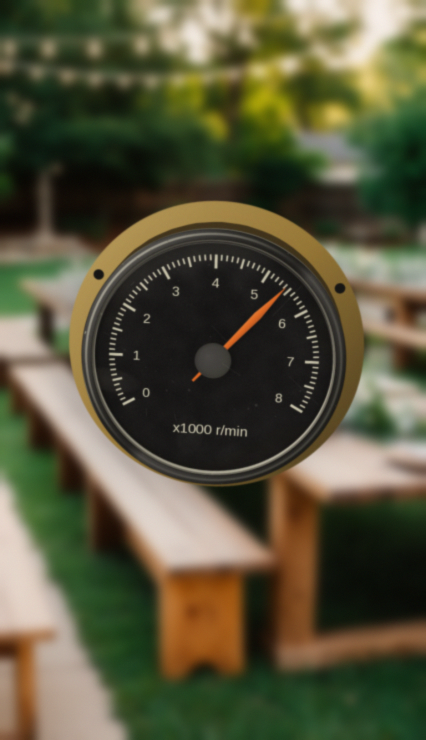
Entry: 5400 rpm
